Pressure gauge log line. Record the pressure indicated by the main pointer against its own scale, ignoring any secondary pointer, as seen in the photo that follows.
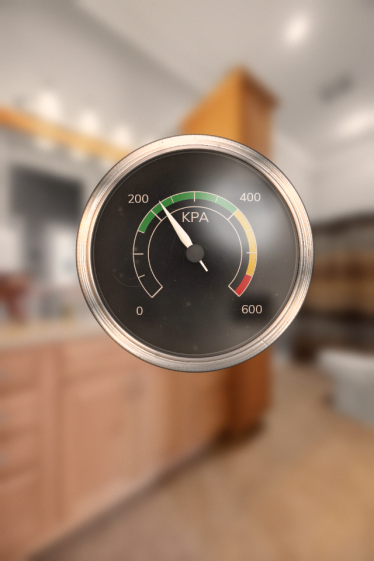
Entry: 225 kPa
